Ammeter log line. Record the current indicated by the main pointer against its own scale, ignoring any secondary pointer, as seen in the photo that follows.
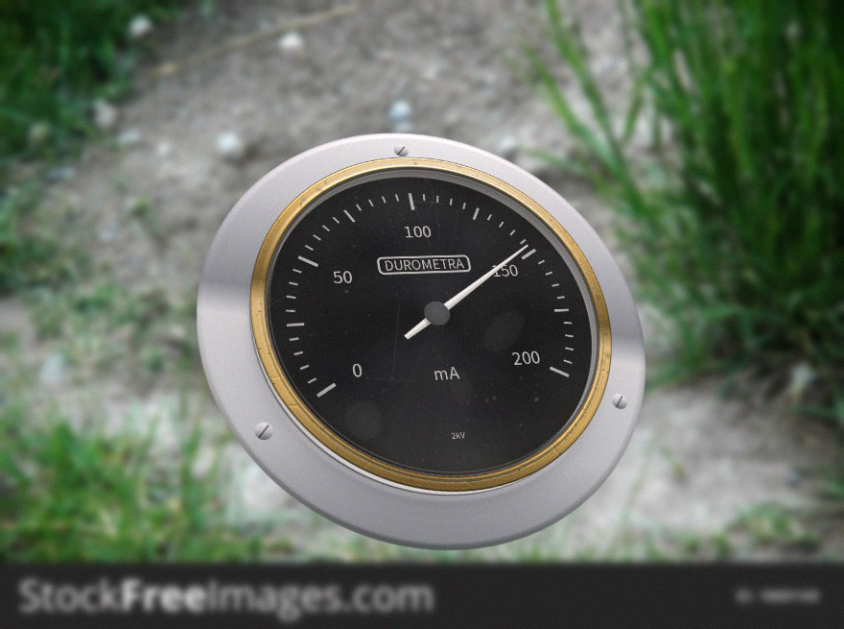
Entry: 147.5 mA
